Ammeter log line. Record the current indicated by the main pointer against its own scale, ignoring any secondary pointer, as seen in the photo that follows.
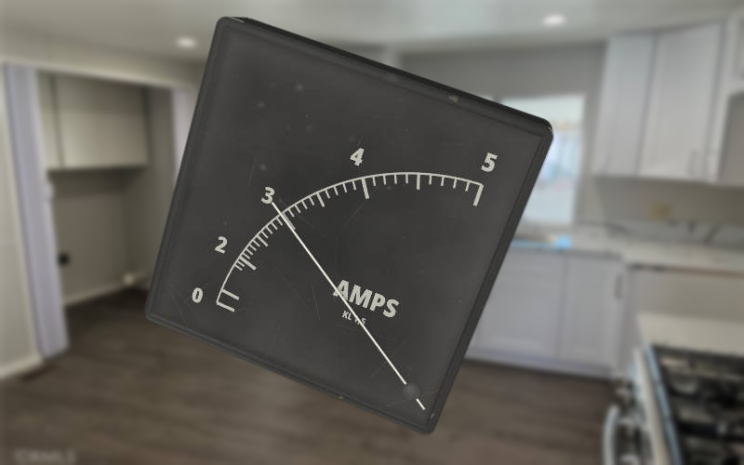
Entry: 3 A
